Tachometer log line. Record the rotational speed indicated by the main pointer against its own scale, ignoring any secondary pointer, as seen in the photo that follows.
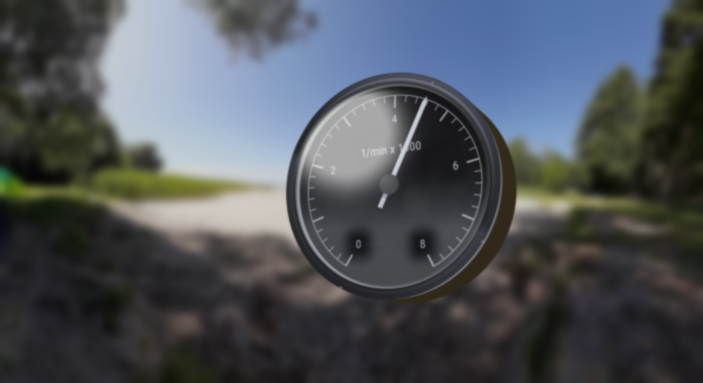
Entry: 4600 rpm
